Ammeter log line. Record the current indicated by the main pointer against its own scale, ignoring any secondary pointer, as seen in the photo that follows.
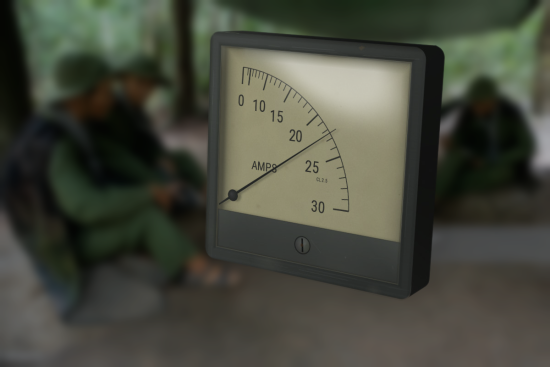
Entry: 22.5 A
